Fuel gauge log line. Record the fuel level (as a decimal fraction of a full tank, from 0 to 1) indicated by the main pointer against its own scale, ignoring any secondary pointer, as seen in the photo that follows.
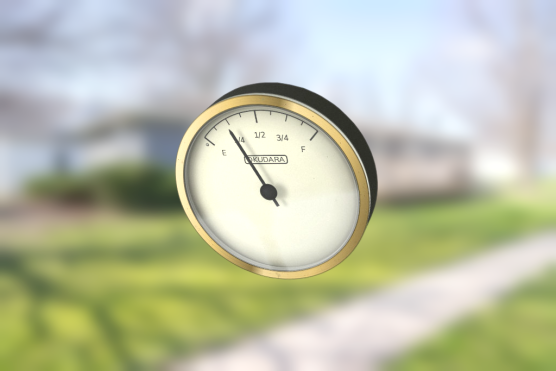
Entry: 0.25
